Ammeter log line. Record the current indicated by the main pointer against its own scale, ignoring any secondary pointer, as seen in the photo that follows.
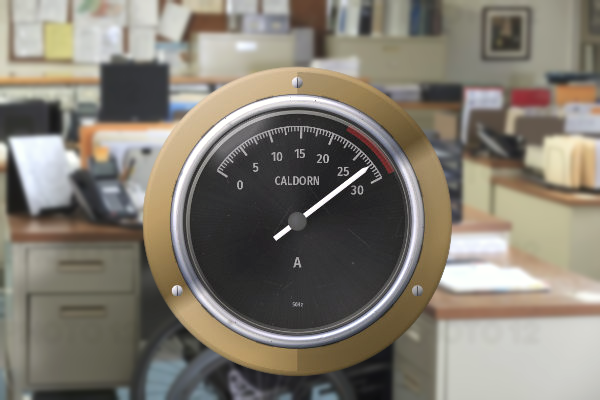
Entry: 27.5 A
